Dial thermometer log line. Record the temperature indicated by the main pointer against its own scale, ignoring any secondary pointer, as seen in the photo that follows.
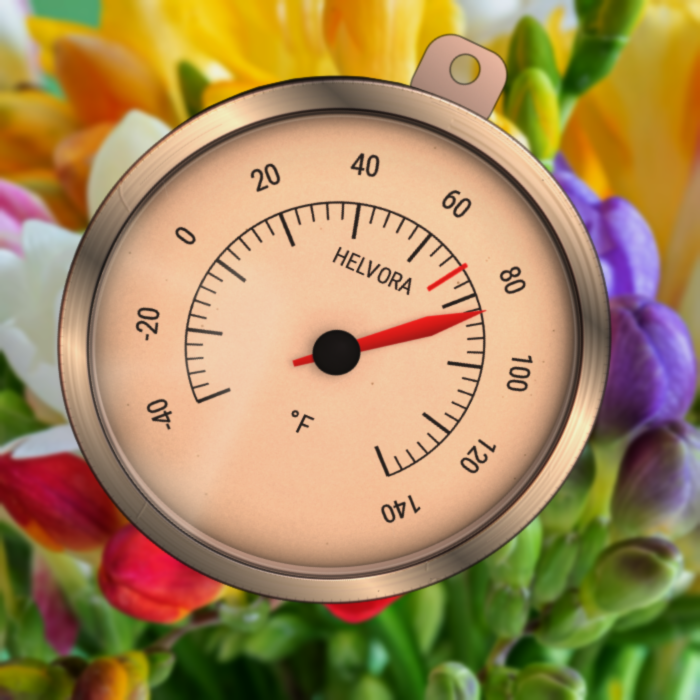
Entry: 84 °F
